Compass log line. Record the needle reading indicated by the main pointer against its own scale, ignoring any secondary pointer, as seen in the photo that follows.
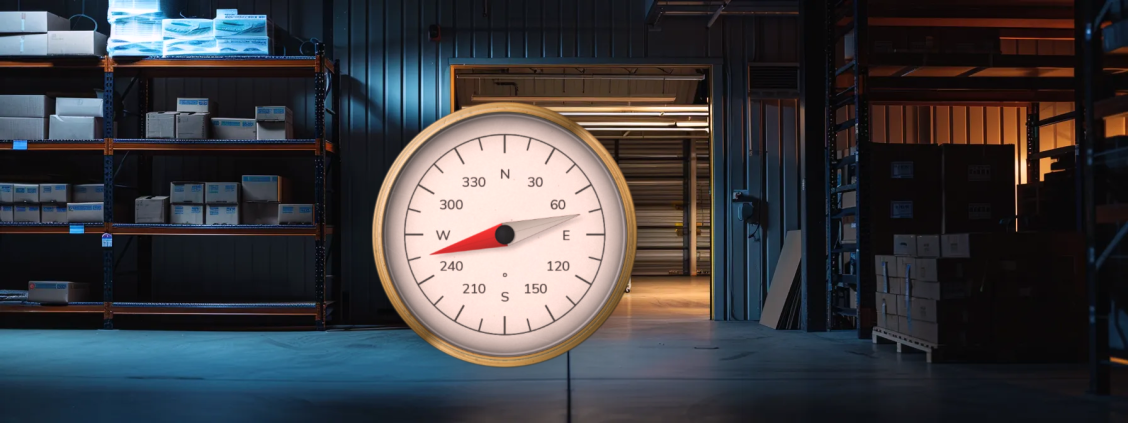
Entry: 255 °
